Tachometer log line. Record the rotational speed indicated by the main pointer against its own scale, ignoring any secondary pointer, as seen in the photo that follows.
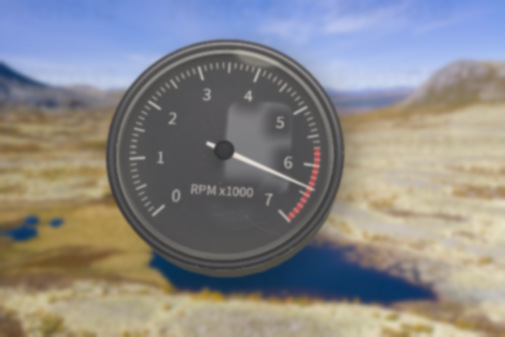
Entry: 6400 rpm
